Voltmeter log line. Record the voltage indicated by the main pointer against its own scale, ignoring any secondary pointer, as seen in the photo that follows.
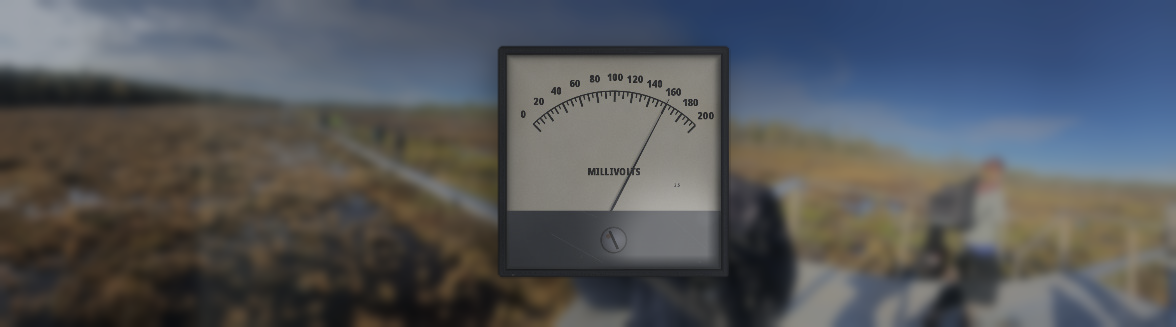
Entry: 160 mV
